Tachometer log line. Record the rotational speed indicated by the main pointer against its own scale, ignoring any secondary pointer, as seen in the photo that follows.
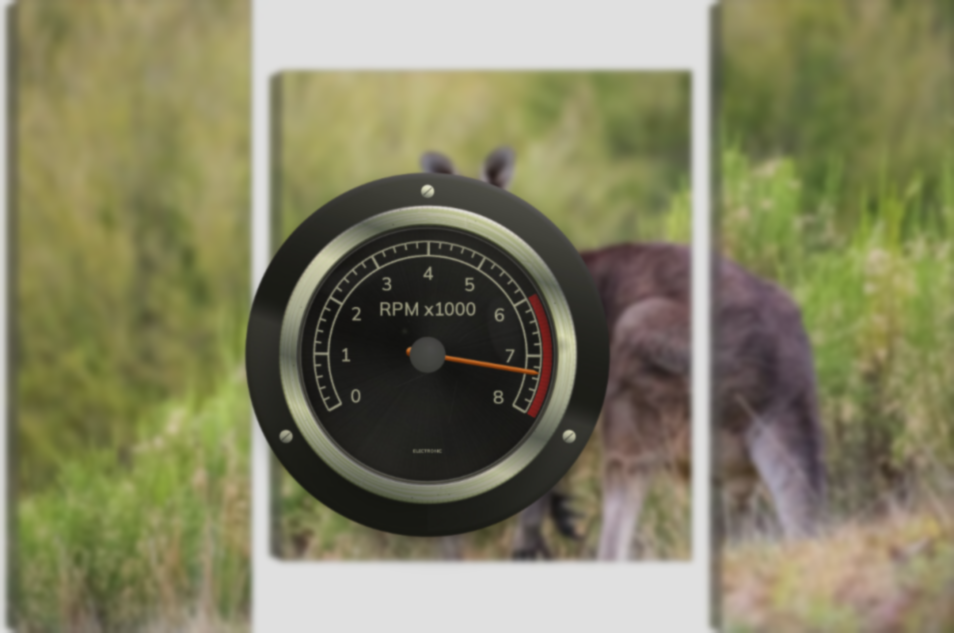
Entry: 7300 rpm
